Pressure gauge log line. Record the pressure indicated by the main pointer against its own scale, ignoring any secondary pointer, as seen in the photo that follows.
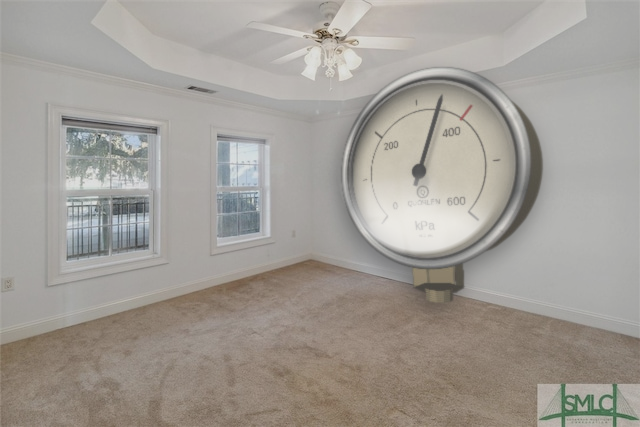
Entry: 350 kPa
